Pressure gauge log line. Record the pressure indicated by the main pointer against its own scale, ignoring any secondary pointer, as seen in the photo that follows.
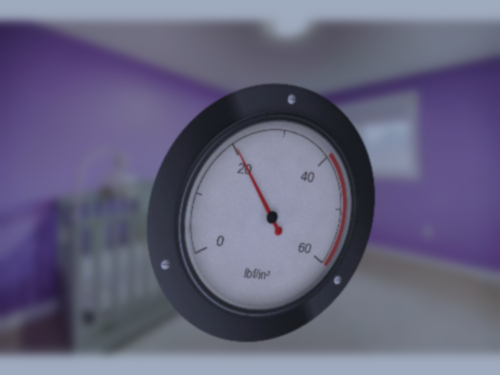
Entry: 20 psi
